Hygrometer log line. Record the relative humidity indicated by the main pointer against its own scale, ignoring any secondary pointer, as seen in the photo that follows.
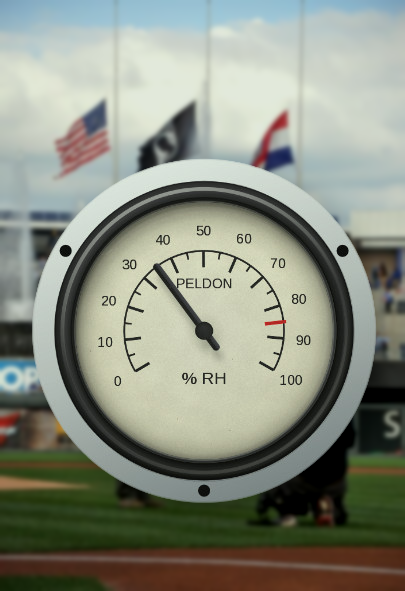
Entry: 35 %
